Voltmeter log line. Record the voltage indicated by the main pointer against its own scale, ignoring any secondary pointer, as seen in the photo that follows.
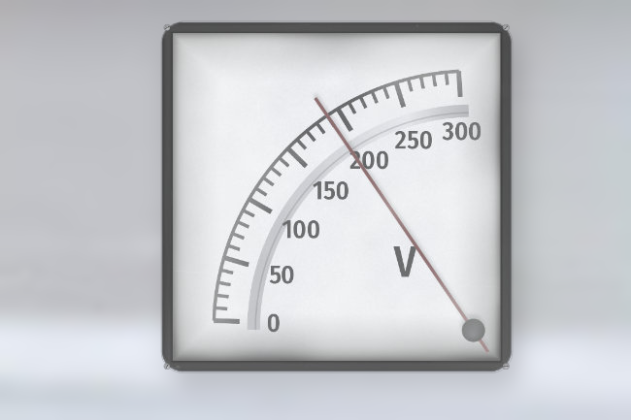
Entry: 190 V
